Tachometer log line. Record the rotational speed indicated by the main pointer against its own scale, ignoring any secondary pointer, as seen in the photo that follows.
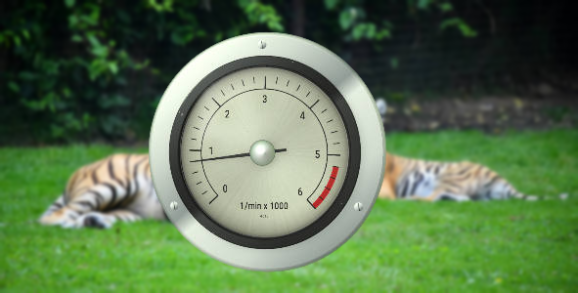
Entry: 800 rpm
